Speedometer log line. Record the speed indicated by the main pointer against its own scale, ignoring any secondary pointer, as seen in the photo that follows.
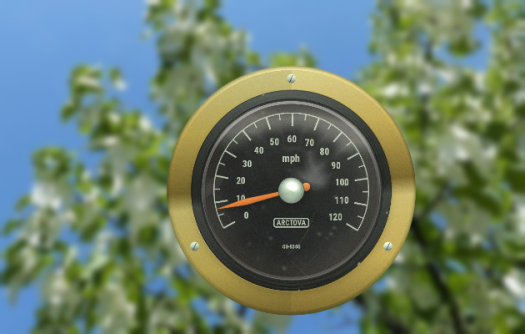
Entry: 7.5 mph
